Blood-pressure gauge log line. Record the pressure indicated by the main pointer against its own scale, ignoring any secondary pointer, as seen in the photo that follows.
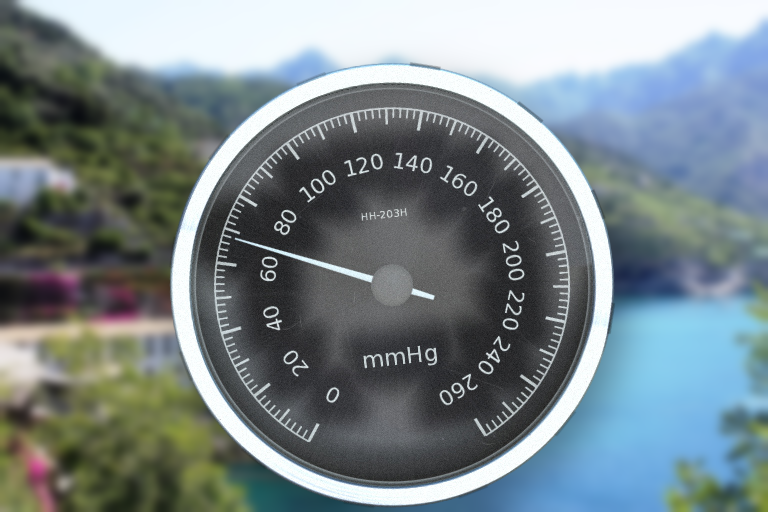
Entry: 68 mmHg
